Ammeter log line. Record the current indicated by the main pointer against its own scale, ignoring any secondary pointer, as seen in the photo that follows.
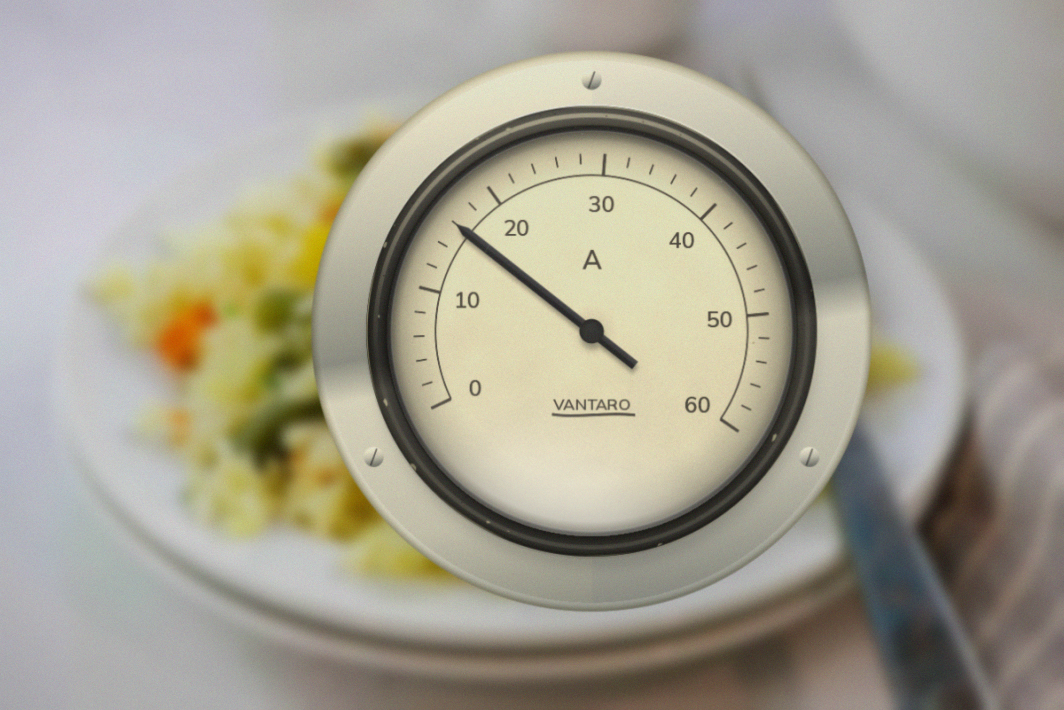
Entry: 16 A
